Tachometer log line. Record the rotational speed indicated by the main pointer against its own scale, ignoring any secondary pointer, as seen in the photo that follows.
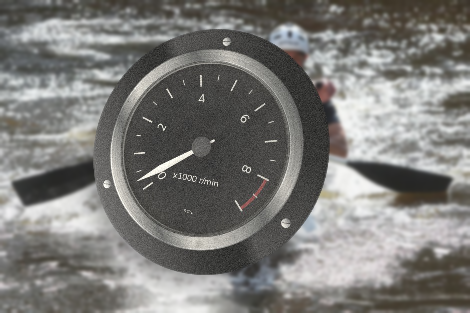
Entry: 250 rpm
